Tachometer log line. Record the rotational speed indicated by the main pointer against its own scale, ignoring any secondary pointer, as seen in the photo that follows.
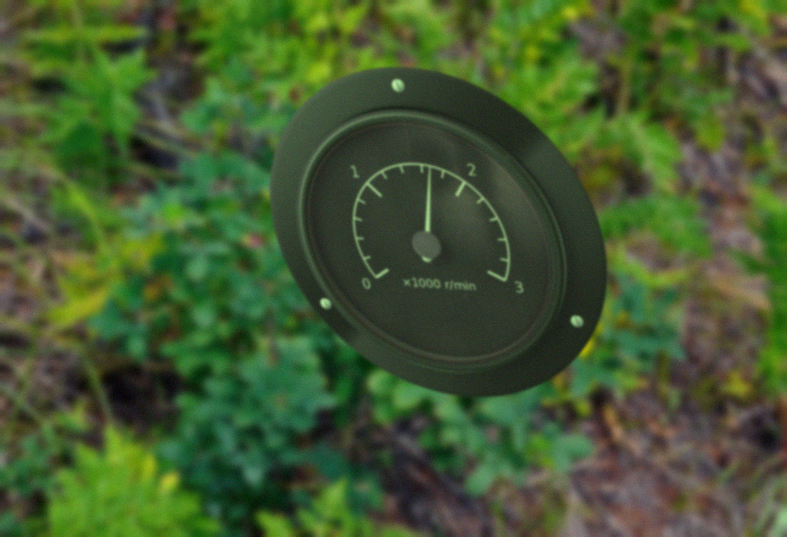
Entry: 1700 rpm
